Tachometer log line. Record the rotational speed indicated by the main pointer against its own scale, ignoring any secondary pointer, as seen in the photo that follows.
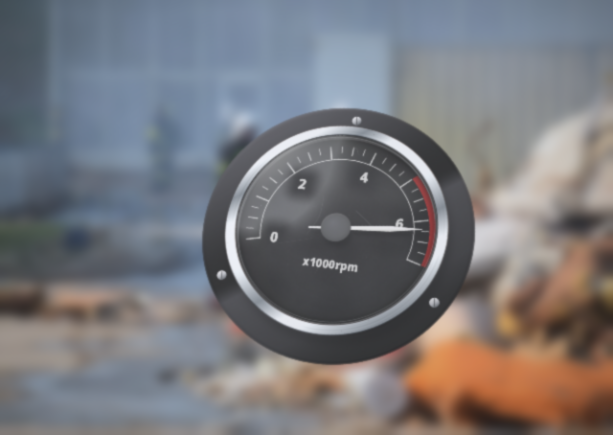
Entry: 6250 rpm
